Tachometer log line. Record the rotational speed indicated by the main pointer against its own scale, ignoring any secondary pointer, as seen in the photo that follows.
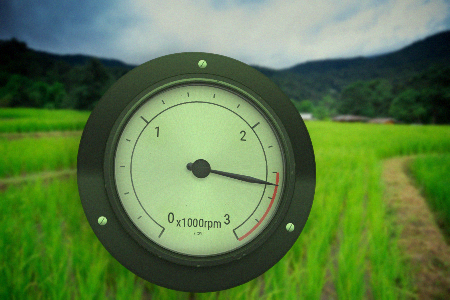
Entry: 2500 rpm
